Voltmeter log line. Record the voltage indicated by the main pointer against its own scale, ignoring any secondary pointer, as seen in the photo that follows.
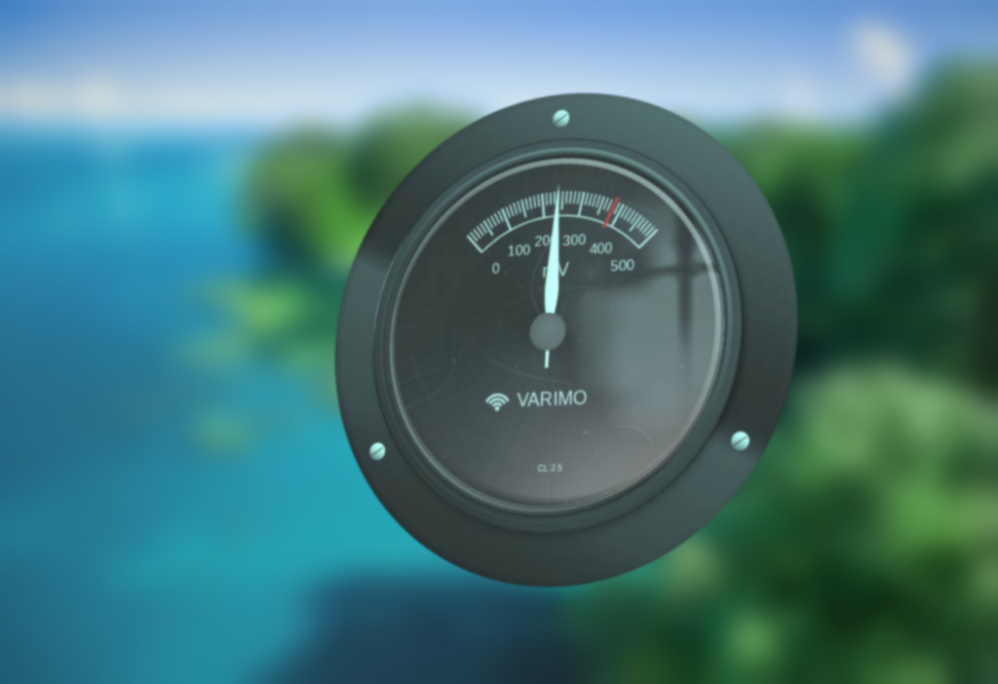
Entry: 250 mV
